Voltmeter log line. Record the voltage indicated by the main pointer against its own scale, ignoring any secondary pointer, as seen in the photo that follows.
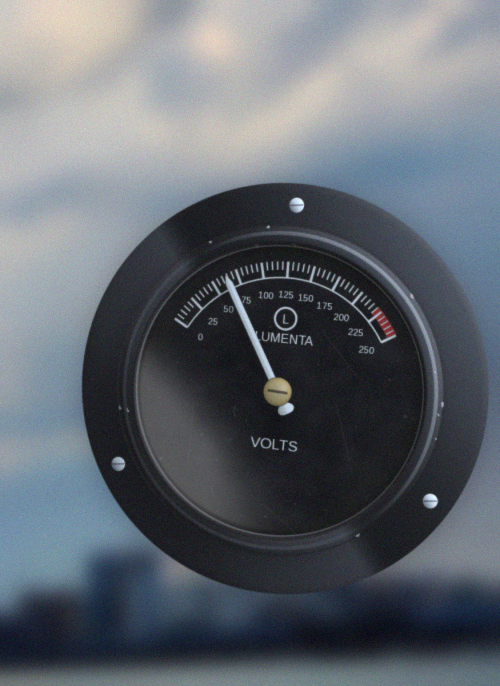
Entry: 65 V
